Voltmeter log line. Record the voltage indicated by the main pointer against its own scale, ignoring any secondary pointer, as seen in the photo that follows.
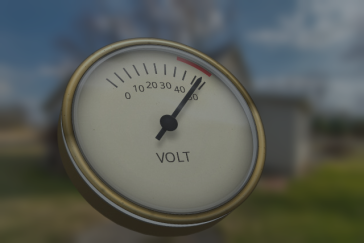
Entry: 47.5 V
